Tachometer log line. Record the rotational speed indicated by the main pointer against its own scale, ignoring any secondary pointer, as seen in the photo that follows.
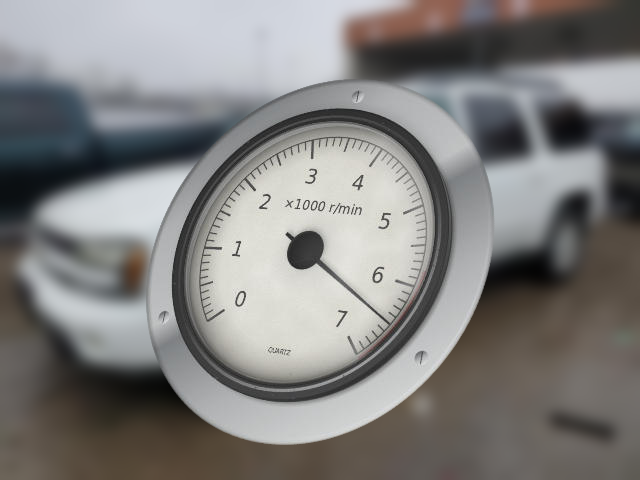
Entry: 6500 rpm
